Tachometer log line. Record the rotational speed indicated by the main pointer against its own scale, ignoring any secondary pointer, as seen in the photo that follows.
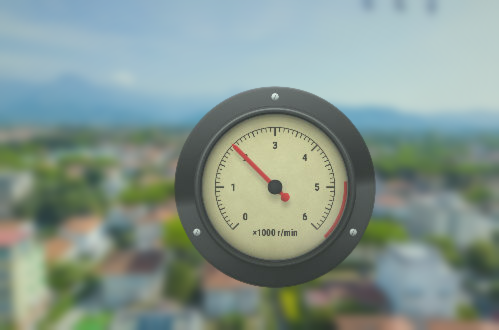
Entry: 2000 rpm
